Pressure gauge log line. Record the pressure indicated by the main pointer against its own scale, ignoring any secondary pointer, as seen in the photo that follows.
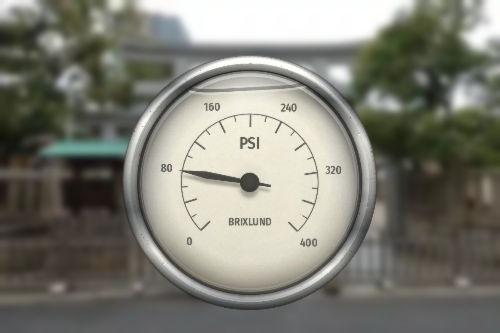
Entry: 80 psi
